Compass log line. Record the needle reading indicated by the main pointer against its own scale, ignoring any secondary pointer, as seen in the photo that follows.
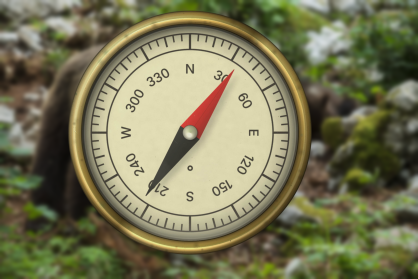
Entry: 35 °
